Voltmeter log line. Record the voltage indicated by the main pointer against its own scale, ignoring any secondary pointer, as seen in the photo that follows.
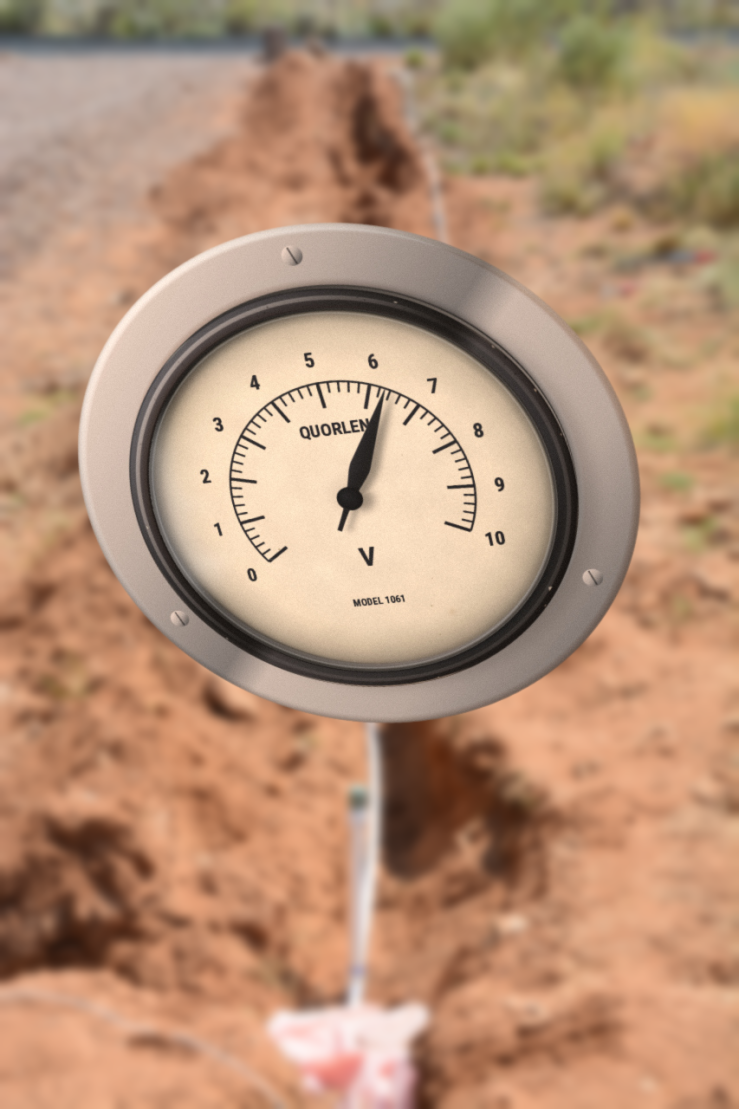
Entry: 6.3 V
